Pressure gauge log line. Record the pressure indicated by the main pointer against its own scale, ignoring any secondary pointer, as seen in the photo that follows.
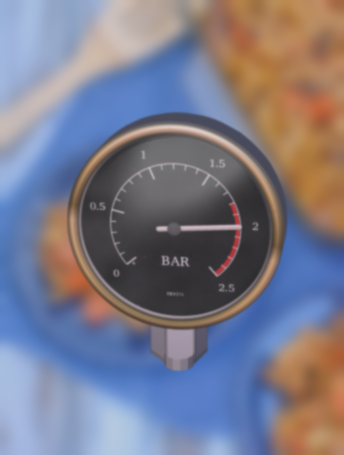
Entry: 2 bar
